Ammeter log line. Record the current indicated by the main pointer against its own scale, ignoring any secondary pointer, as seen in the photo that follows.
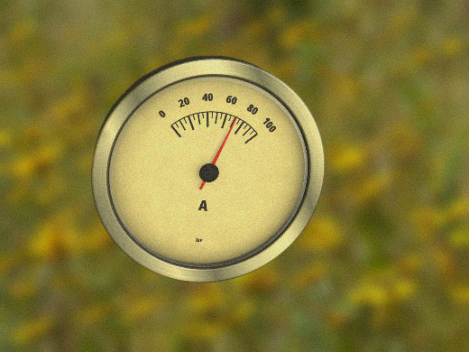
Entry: 70 A
